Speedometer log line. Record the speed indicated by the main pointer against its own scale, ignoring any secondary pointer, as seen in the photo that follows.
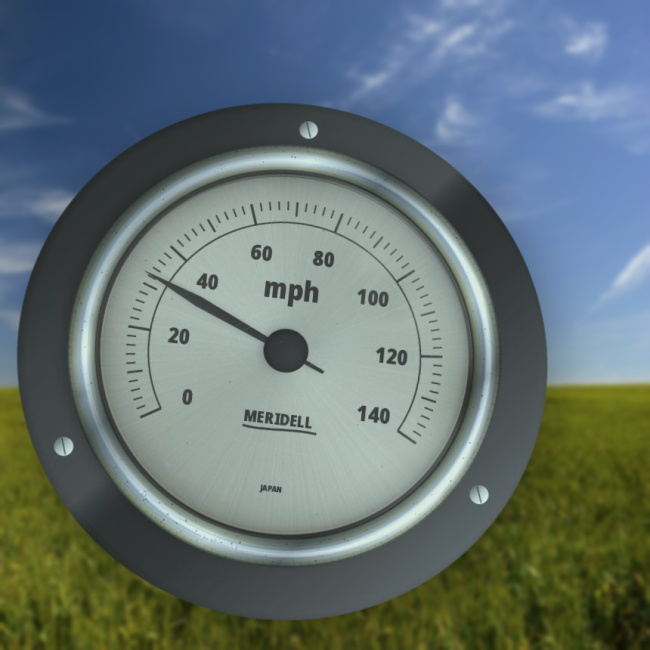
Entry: 32 mph
